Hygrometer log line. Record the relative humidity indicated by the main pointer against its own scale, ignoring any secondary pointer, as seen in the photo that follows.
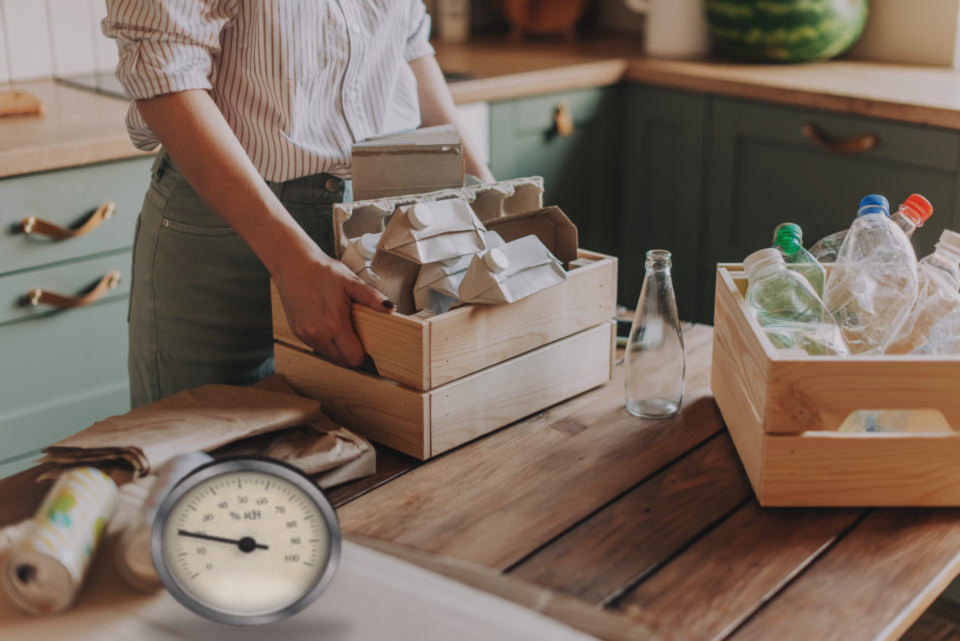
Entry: 20 %
